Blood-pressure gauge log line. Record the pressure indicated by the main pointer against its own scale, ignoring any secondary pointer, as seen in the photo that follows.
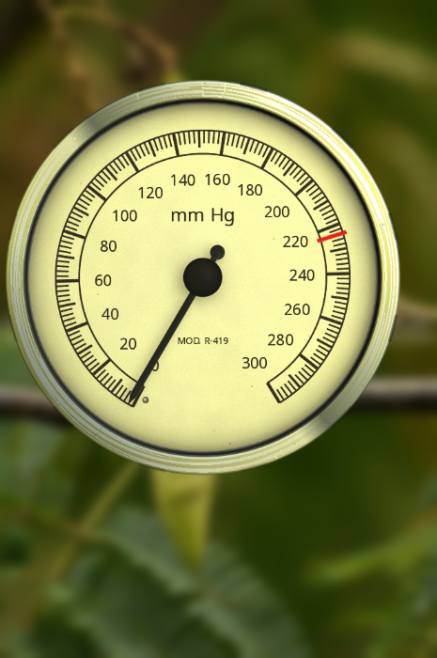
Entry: 2 mmHg
